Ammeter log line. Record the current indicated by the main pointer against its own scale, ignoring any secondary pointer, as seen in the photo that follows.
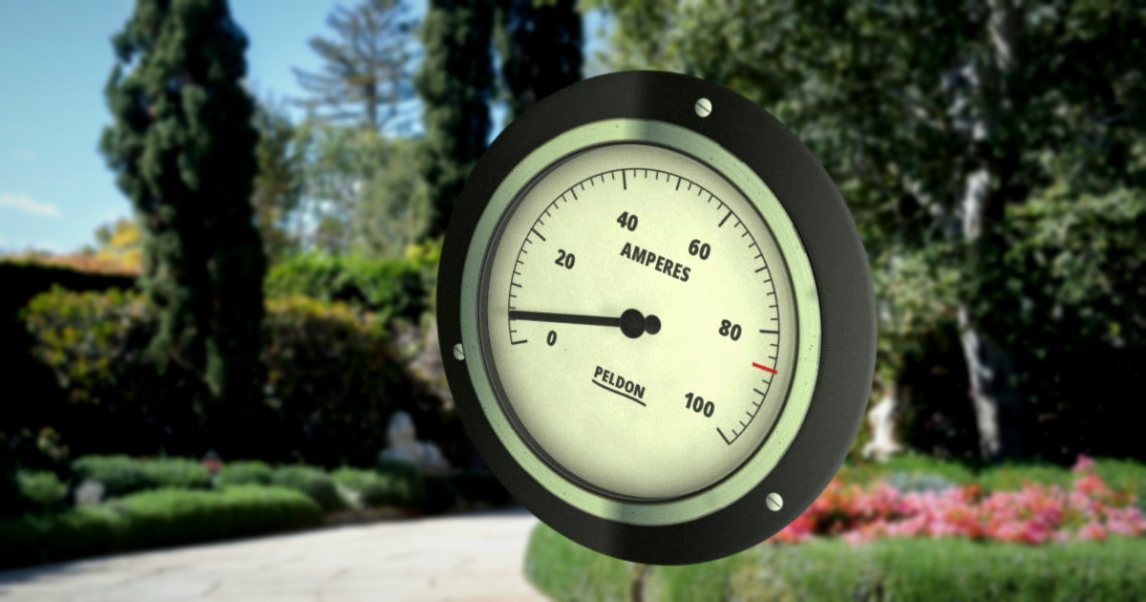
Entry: 5 A
